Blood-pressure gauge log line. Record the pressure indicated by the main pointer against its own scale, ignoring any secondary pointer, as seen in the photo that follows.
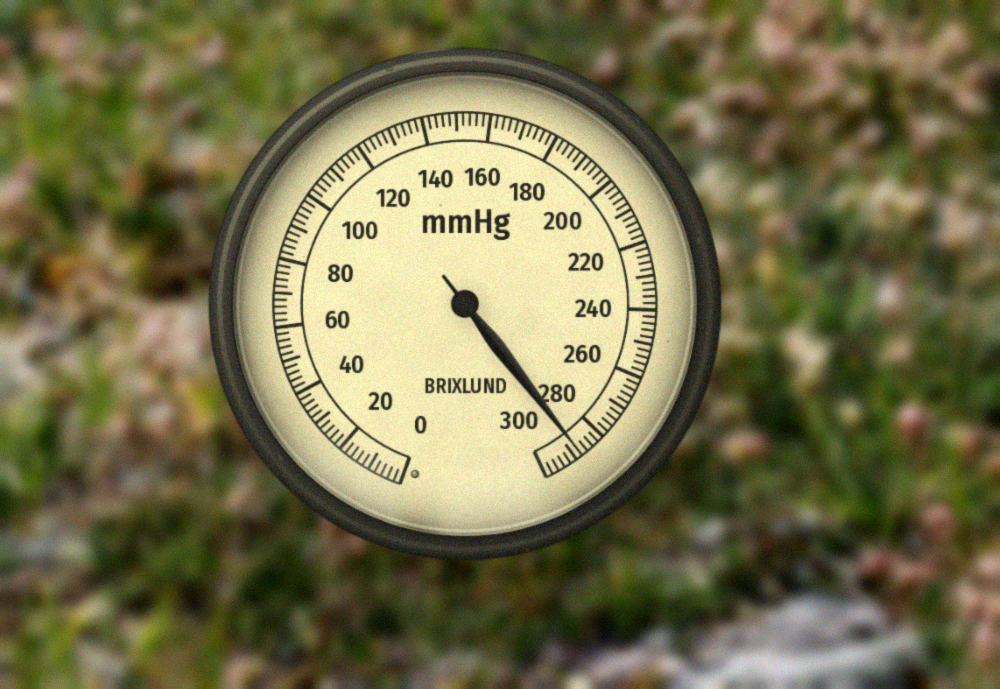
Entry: 288 mmHg
